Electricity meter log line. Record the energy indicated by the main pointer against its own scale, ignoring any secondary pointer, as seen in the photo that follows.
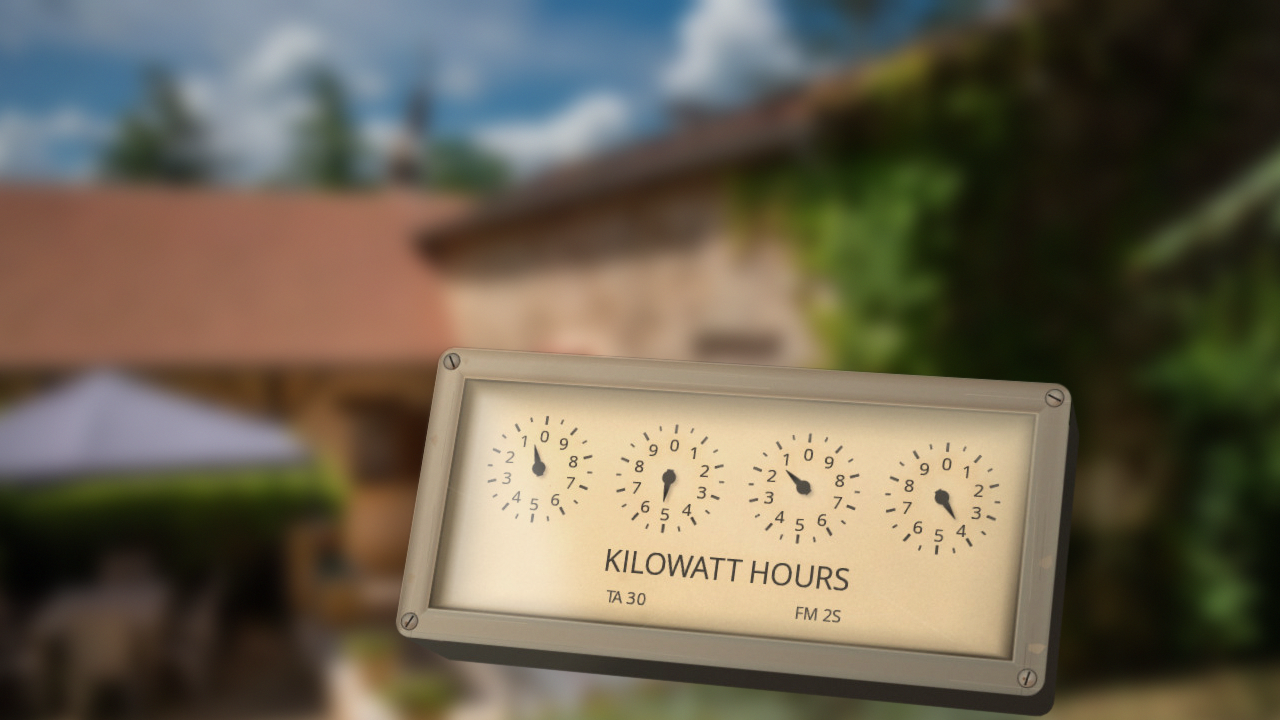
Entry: 514 kWh
